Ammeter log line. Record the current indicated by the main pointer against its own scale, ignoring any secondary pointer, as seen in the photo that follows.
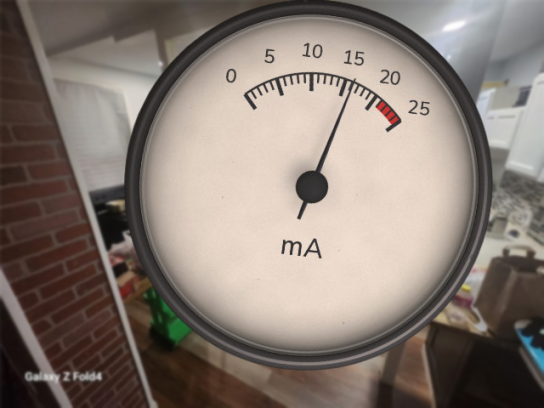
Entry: 16 mA
